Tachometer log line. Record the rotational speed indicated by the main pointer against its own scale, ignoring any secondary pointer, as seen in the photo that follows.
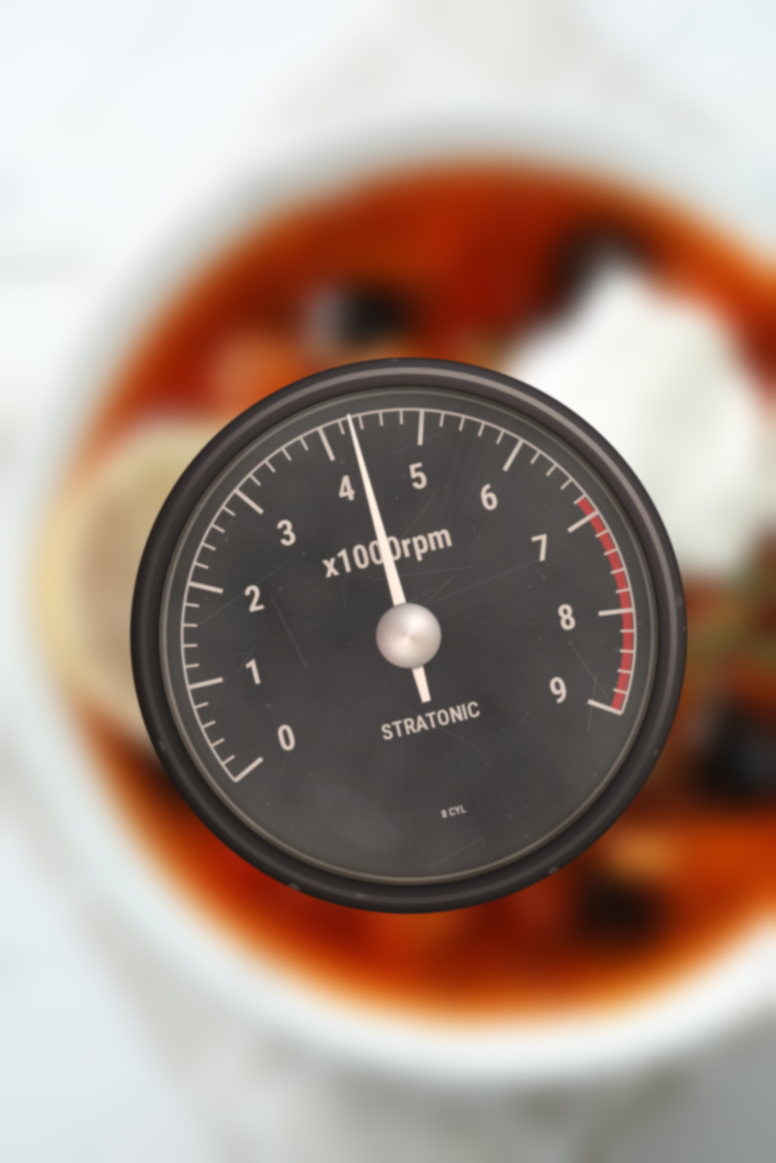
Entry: 4300 rpm
